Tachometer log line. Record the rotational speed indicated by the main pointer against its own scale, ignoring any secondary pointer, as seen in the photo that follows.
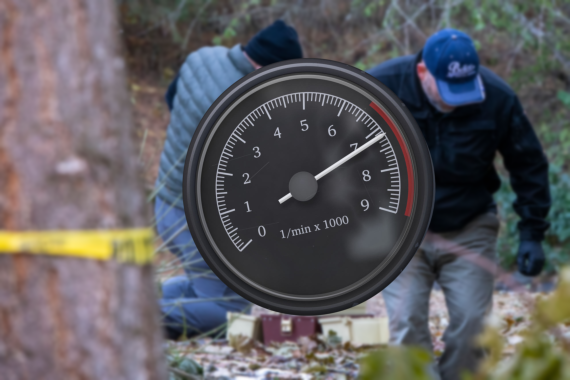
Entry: 7200 rpm
